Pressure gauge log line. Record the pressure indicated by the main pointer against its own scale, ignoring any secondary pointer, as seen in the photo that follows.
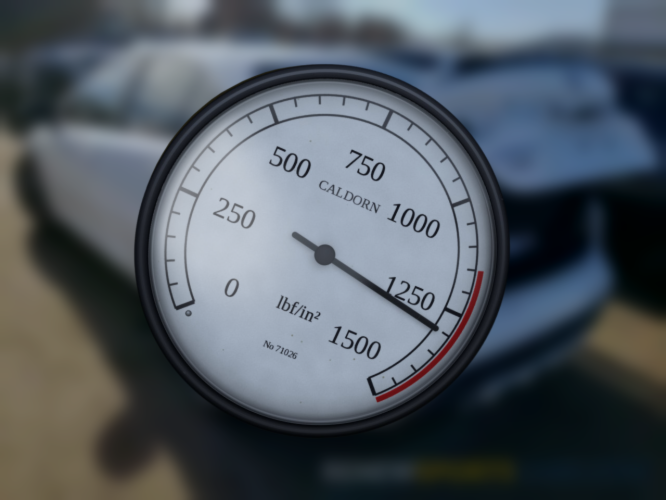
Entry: 1300 psi
